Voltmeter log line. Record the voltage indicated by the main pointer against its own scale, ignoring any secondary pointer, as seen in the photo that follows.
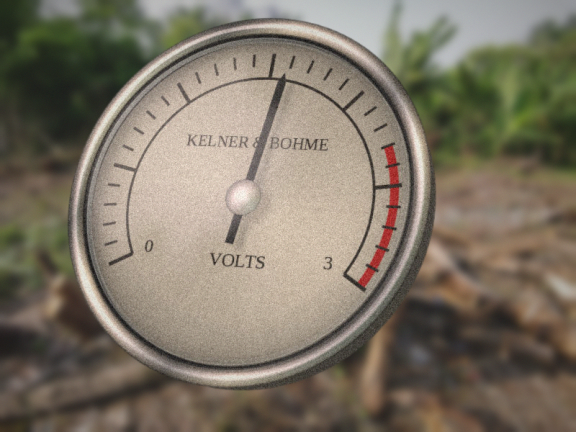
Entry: 1.6 V
